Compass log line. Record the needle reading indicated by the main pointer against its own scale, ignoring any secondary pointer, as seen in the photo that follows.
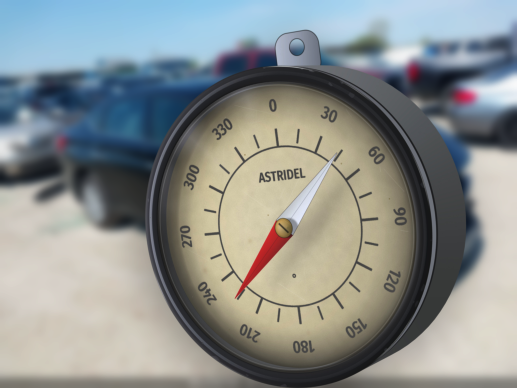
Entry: 225 °
